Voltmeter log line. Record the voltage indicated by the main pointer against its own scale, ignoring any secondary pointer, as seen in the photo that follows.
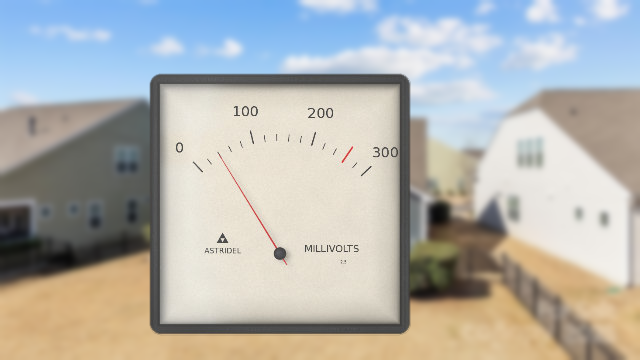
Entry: 40 mV
